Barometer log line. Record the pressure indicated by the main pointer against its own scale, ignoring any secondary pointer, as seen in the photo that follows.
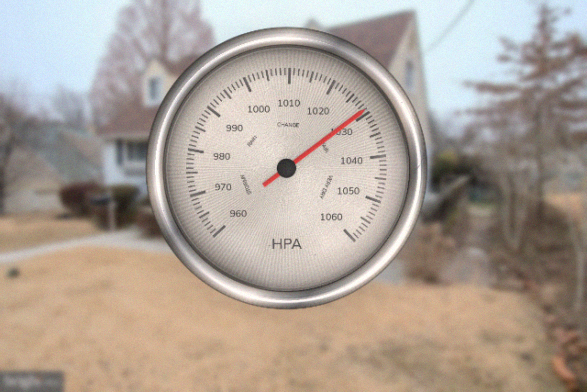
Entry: 1029 hPa
